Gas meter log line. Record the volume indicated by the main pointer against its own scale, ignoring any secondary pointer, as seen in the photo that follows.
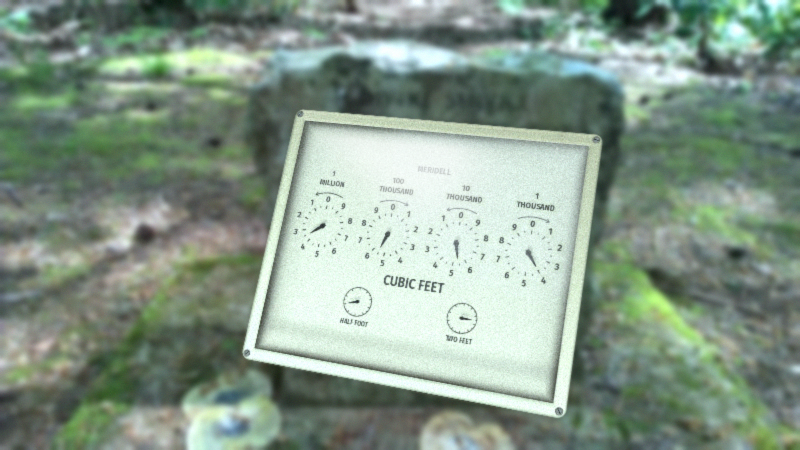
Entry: 355400 ft³
